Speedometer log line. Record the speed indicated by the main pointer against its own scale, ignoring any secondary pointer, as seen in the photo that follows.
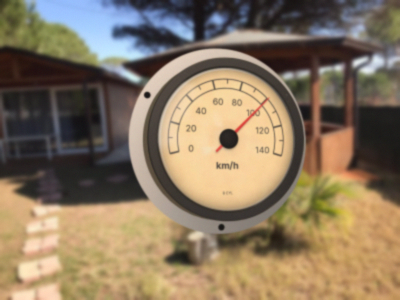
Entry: 100 km/h
